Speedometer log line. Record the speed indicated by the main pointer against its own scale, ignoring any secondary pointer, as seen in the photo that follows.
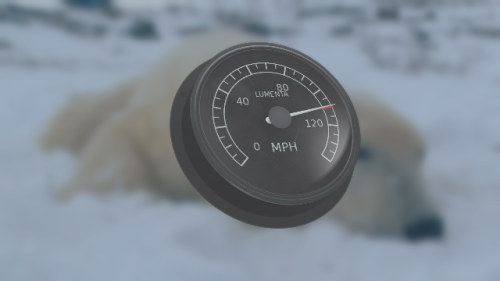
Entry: 110 mph
